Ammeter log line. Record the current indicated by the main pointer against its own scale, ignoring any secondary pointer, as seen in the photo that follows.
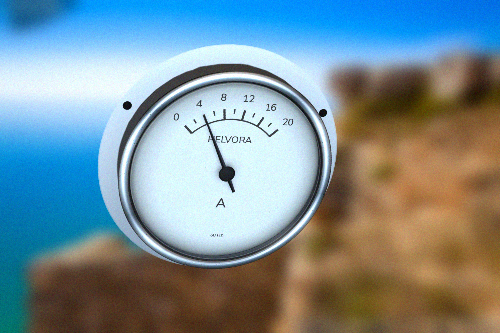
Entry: 4 A
